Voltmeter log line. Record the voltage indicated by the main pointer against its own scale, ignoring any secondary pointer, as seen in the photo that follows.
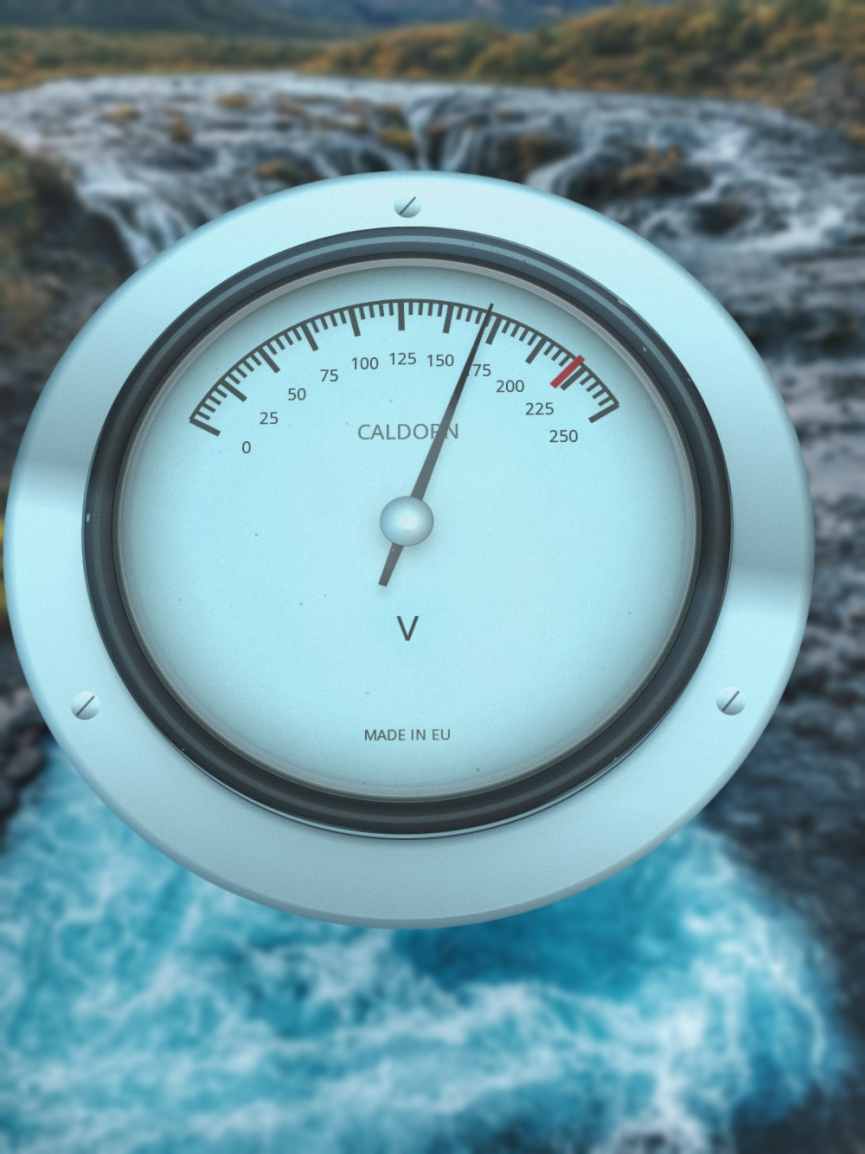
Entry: 170 V
